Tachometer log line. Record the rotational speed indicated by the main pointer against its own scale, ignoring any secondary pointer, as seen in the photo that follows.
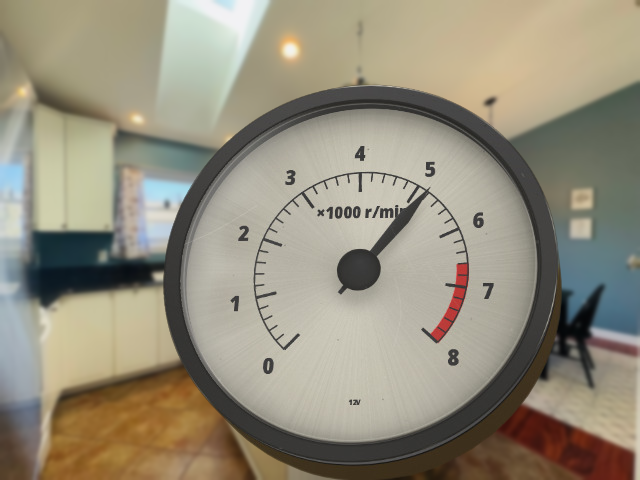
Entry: 5200 rpm
